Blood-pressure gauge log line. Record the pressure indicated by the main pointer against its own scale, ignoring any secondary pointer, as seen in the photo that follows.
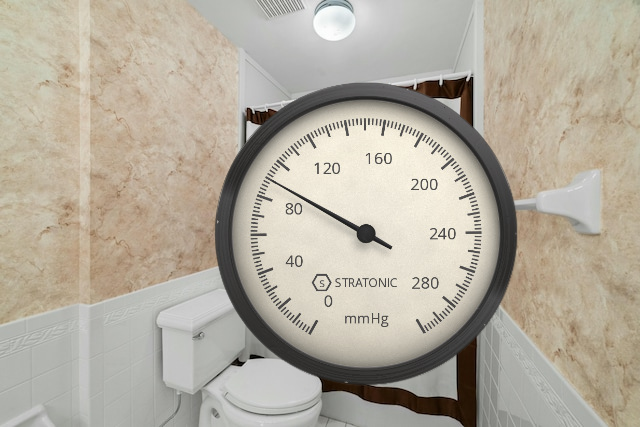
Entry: 90 mmHg
